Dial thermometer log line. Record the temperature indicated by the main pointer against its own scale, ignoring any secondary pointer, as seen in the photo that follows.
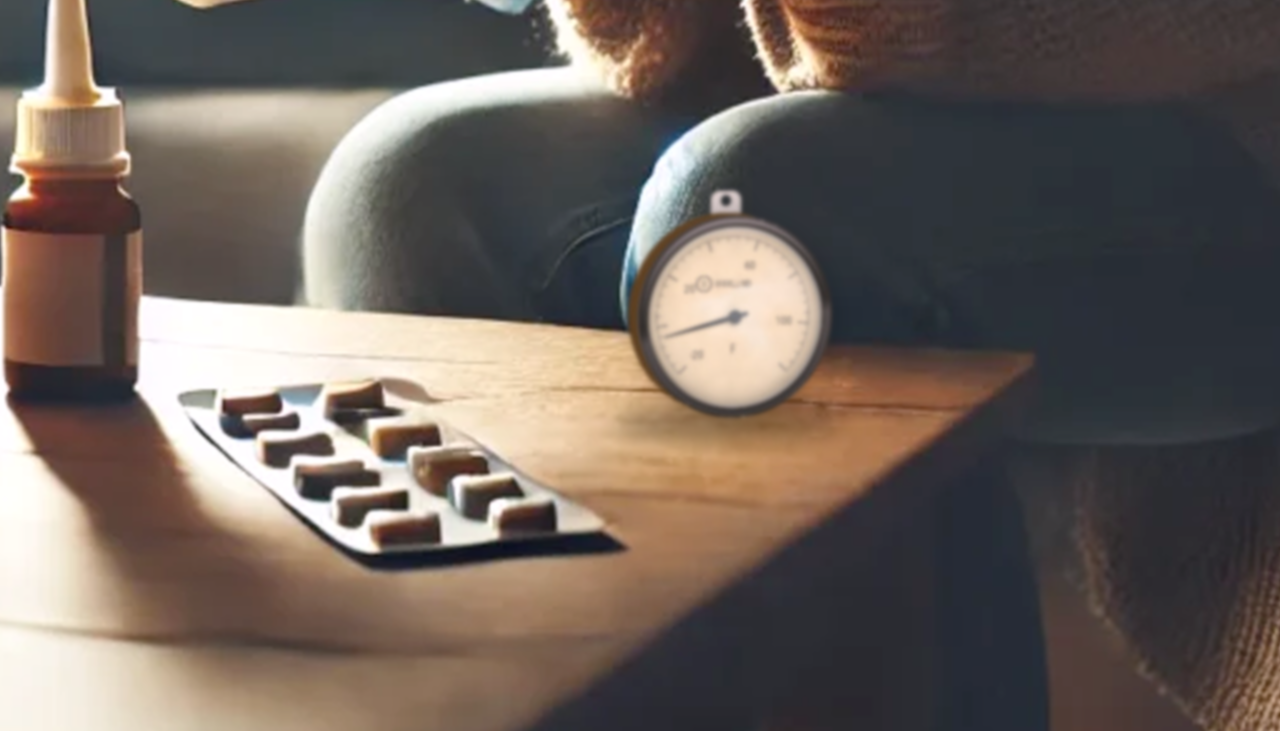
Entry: -4 °F
